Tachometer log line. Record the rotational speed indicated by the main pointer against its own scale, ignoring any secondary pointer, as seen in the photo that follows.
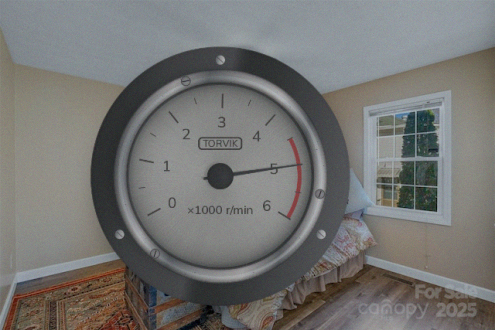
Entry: 5000 rpm
